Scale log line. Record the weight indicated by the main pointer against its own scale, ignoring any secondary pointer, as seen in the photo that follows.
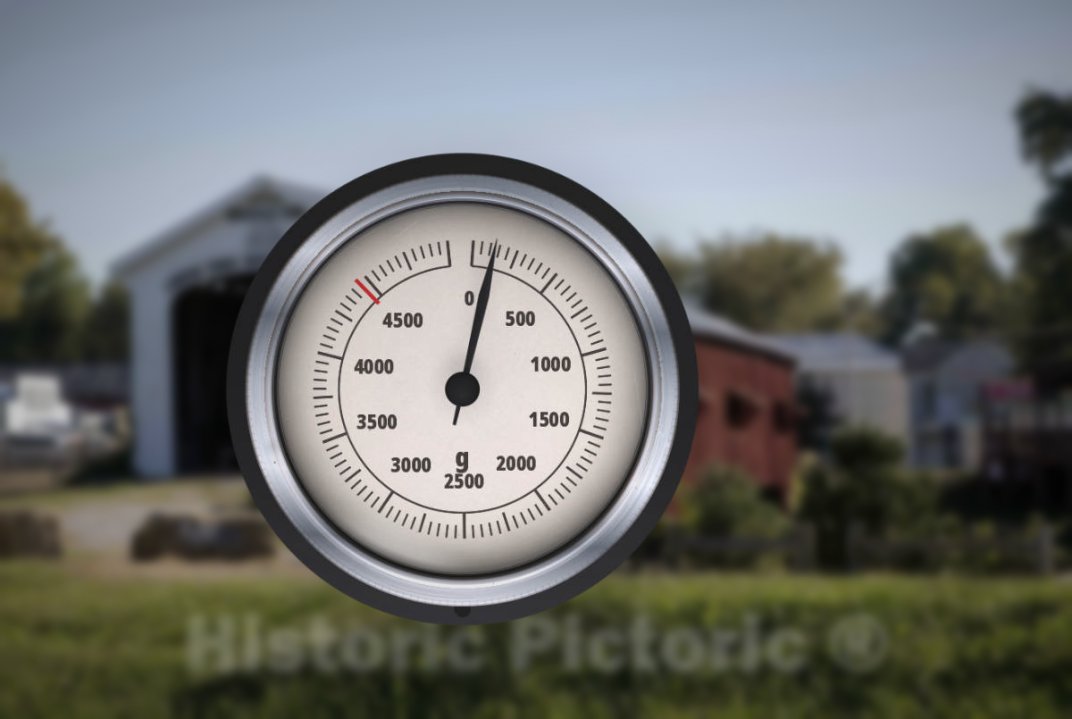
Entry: 125 g
